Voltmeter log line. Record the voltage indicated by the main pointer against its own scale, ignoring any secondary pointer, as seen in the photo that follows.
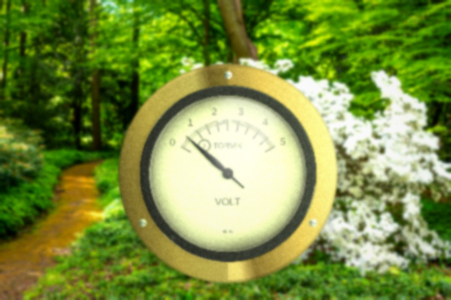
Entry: 0.5 V
